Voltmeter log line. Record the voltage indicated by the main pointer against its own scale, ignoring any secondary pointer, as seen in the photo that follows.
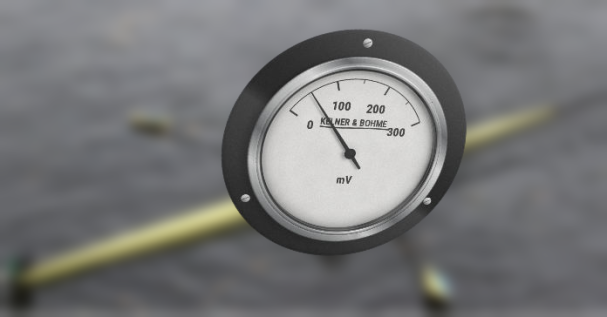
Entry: 50 mV
